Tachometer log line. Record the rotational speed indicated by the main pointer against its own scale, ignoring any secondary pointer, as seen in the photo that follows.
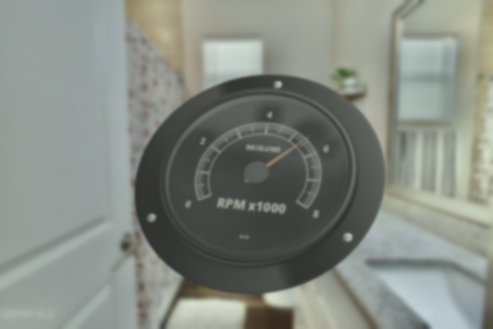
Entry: 5500 rpm
